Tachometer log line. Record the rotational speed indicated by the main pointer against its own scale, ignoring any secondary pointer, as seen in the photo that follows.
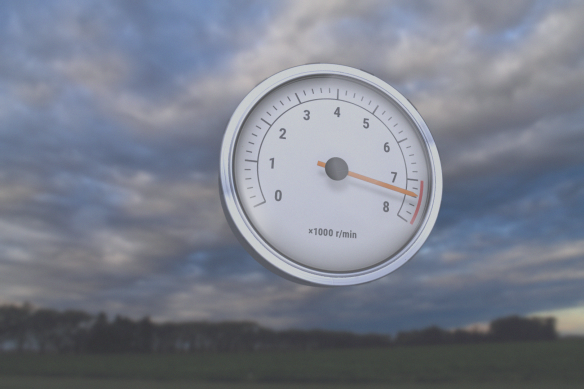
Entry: 7400 rpm
